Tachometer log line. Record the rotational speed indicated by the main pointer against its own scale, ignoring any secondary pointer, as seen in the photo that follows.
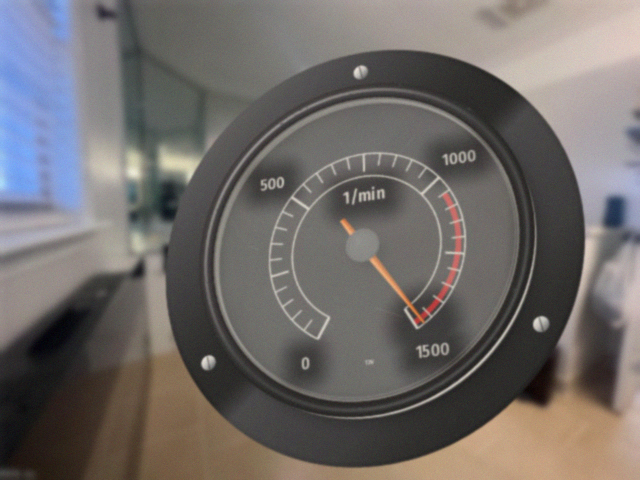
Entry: 1475 rpm
